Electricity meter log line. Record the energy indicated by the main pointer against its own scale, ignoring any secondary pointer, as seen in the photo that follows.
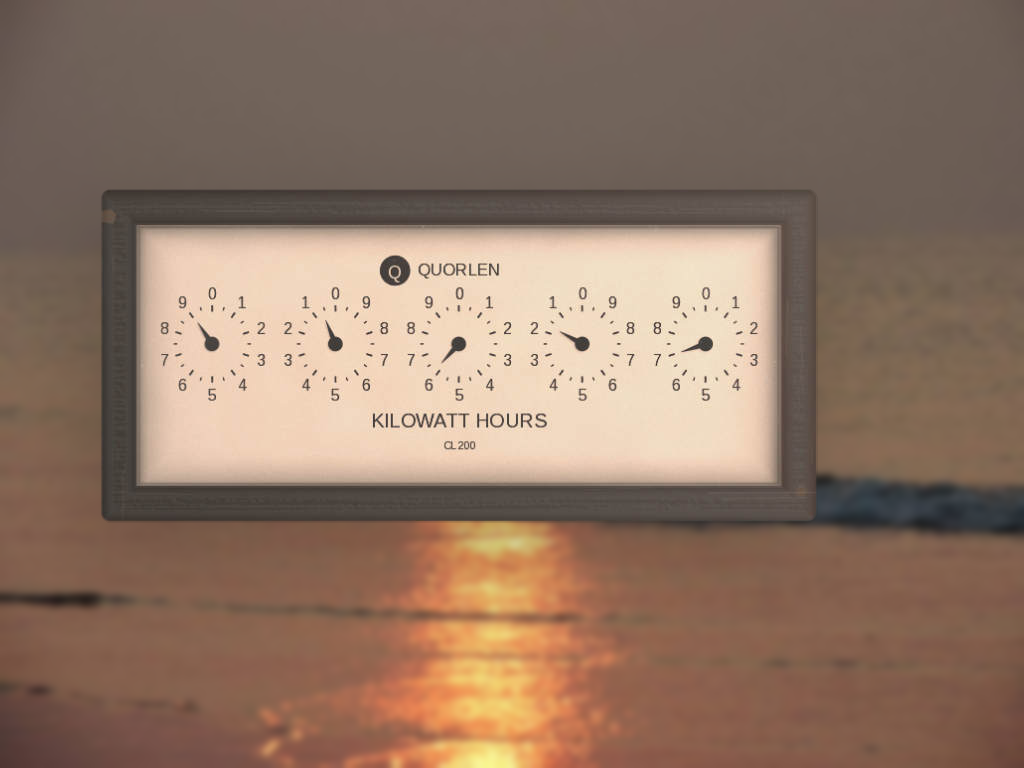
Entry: 90617 kWh
